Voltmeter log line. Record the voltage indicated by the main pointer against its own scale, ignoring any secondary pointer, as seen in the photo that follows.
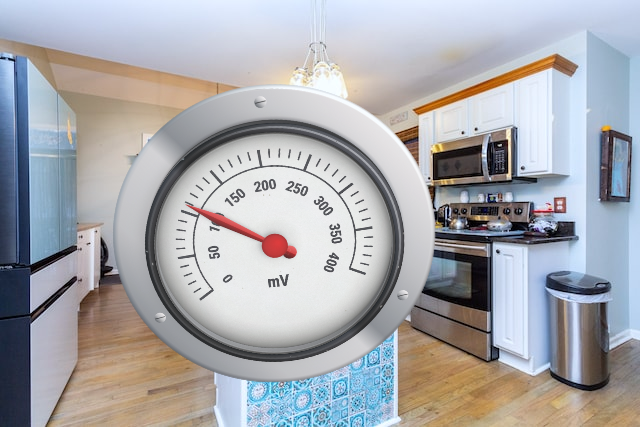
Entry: 110 mV
